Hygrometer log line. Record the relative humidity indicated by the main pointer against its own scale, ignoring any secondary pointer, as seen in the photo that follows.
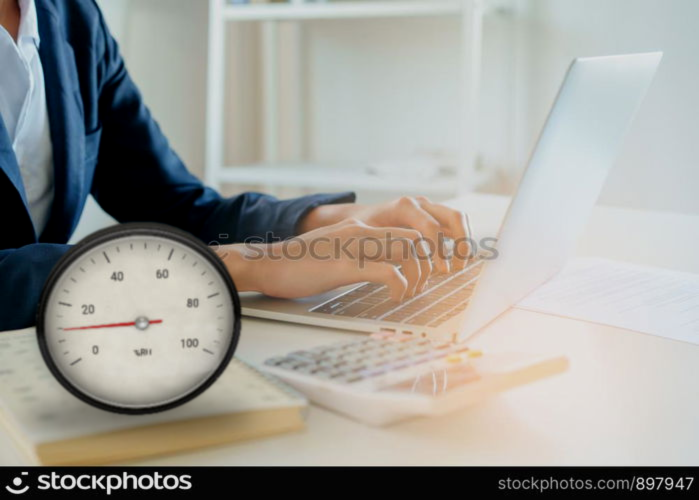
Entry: 12 %
